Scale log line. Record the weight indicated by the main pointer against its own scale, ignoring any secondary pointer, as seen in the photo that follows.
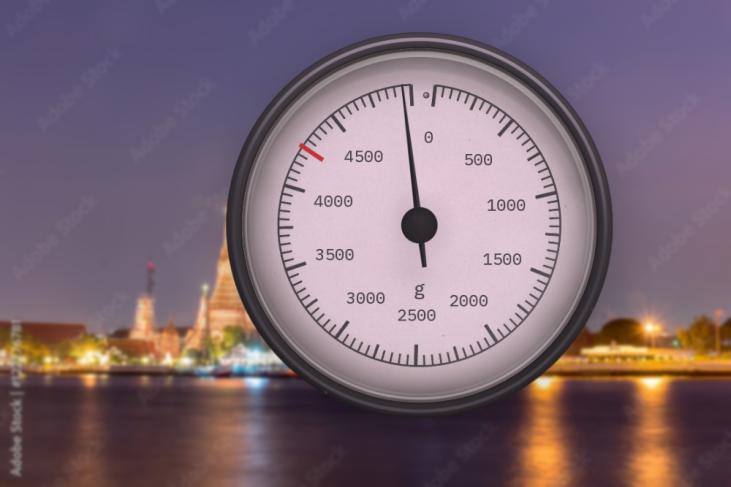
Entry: 4950 g
